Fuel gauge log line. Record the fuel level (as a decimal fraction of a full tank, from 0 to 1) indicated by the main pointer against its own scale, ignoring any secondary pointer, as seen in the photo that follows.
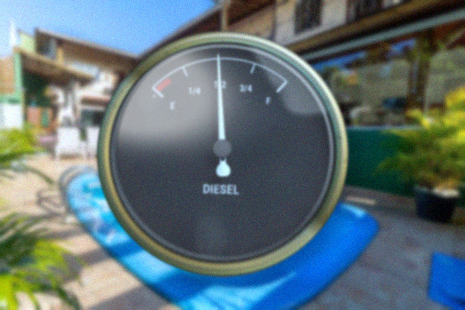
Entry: 0.5
